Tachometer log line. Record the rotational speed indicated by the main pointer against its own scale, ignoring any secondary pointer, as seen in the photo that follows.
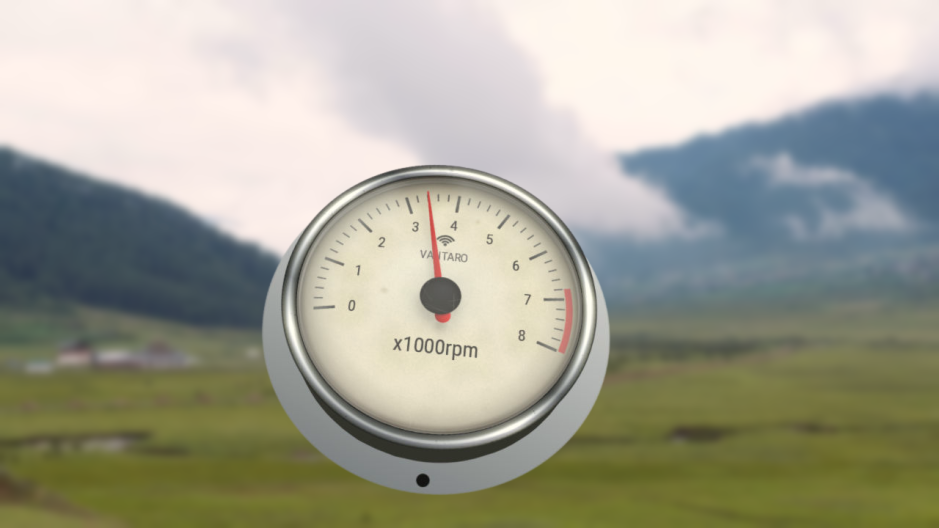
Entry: 3400 rpm
